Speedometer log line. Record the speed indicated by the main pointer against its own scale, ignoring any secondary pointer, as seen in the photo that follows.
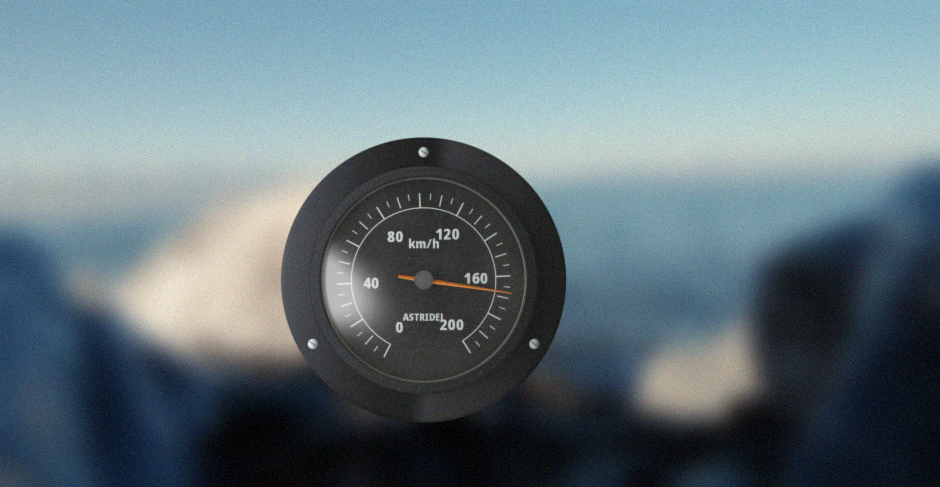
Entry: 167.5 km/h
